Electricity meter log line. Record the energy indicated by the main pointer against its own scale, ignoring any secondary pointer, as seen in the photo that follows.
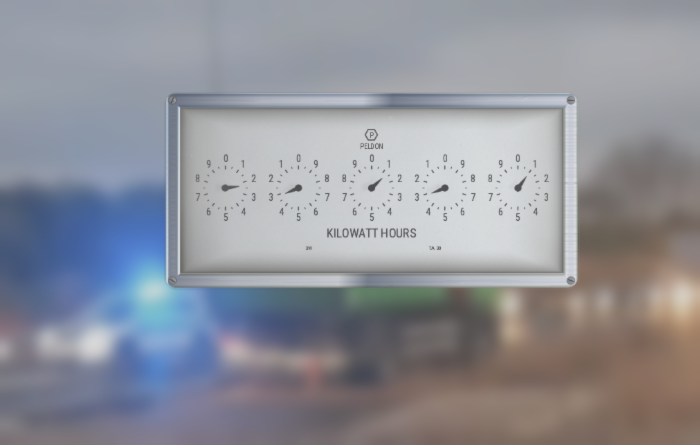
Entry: 23131 kWh
